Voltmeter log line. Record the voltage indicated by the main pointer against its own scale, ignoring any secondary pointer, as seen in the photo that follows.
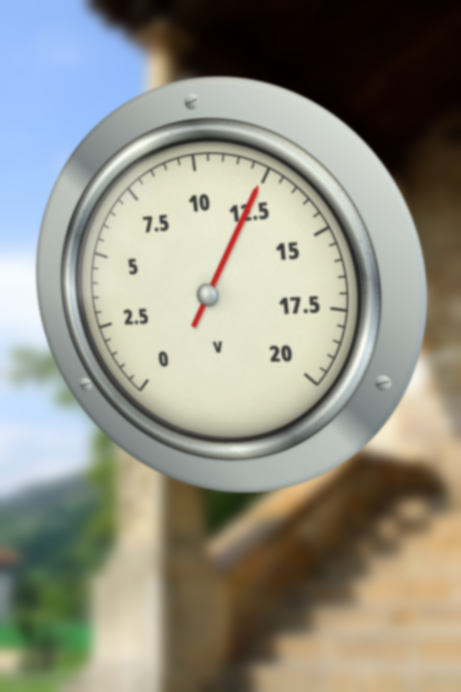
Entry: 12.5 V
